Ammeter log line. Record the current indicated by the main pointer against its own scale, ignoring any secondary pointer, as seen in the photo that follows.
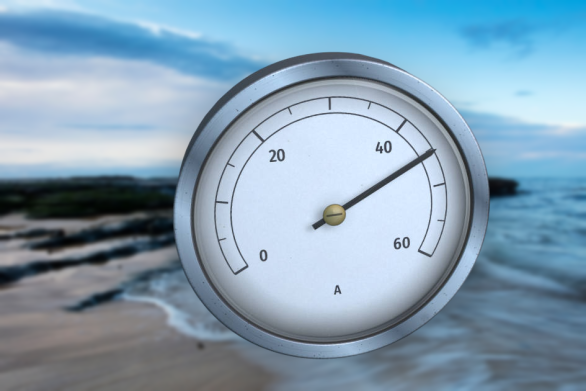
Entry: 45 A
